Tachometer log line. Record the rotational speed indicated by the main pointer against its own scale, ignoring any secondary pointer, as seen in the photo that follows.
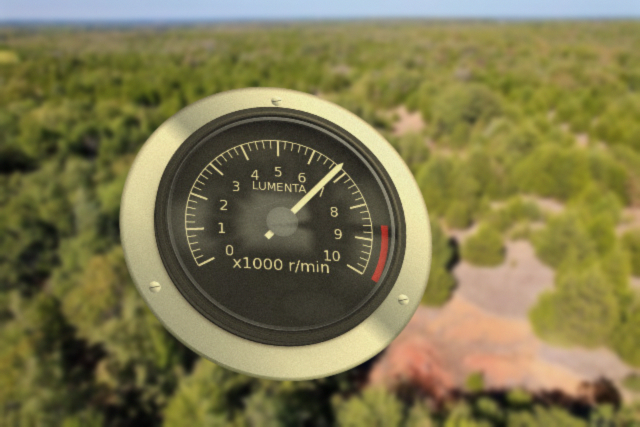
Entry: 6800 rpm
